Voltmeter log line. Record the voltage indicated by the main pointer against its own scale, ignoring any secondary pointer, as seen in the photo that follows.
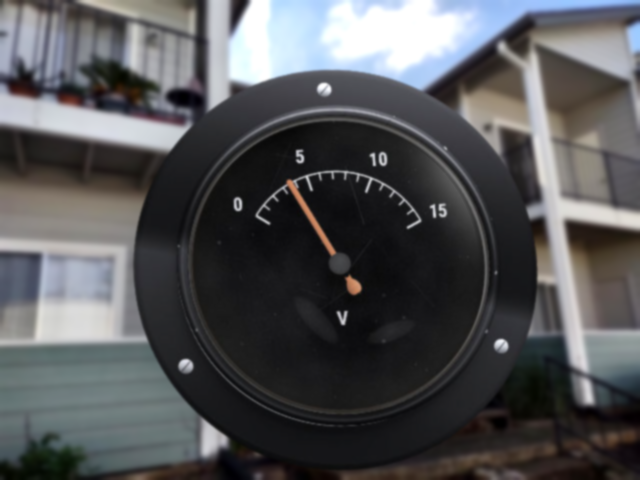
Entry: 3.5 V
